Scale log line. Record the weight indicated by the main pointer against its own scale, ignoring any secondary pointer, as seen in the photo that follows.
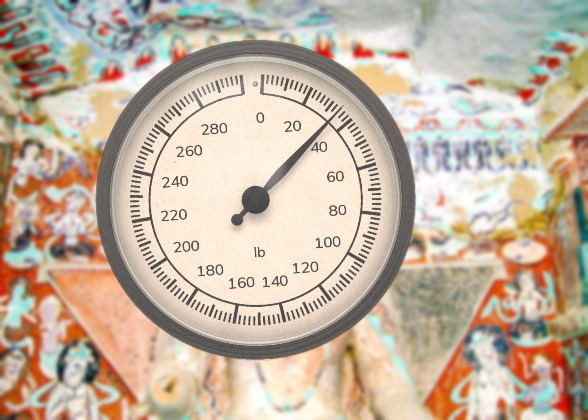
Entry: 34 lb
